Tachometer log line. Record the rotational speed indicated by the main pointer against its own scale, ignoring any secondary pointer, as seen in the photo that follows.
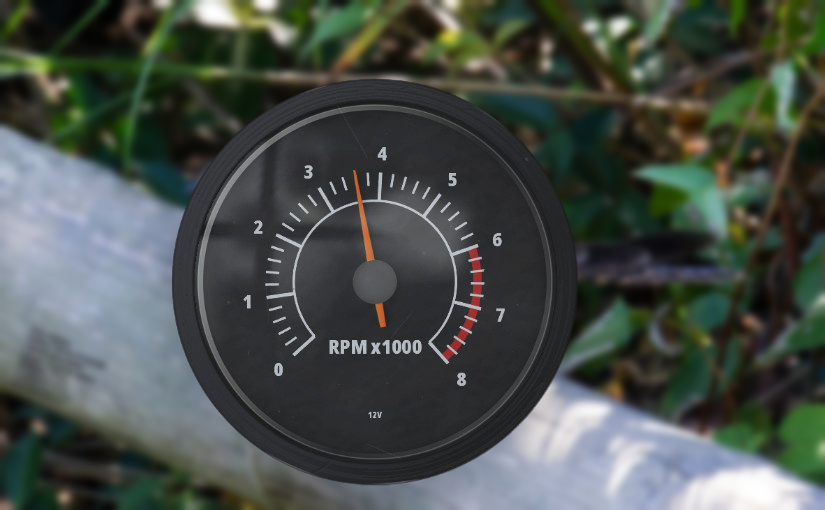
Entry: 3600 rpm
